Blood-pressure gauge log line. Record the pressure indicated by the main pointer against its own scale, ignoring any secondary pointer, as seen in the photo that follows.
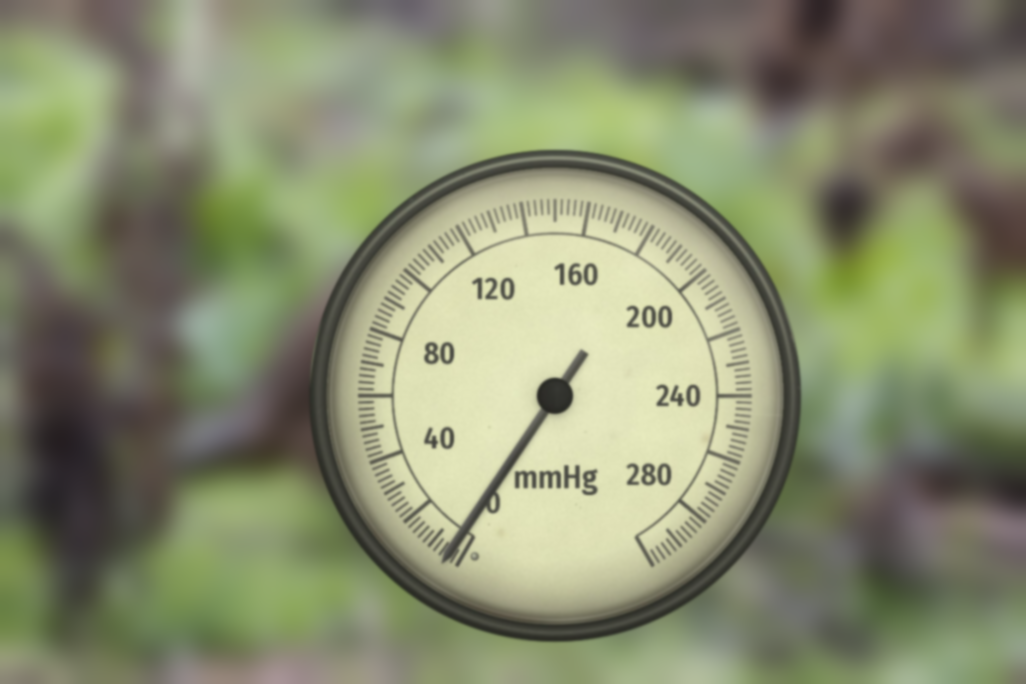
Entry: 4 mmHg
